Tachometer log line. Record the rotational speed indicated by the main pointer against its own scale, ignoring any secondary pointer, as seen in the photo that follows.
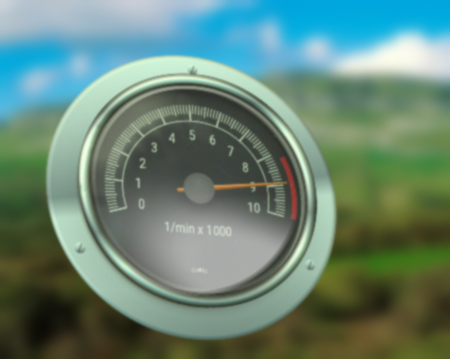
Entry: 9000 rpm
